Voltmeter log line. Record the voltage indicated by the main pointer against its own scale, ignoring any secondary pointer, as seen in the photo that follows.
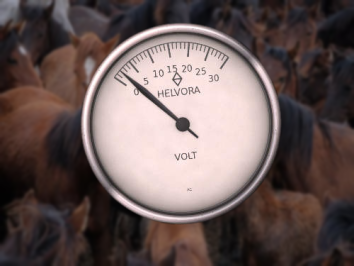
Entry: 2 V
